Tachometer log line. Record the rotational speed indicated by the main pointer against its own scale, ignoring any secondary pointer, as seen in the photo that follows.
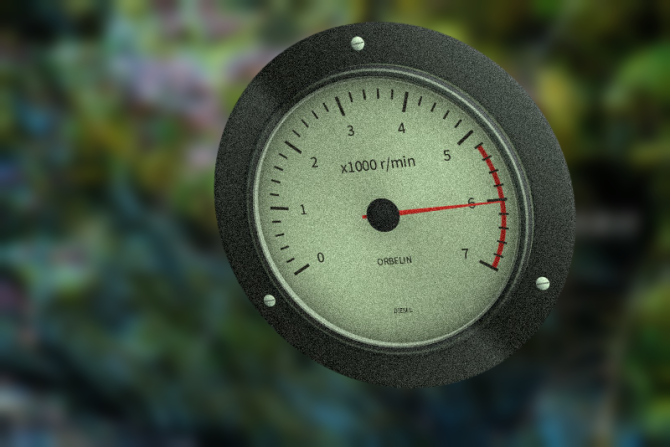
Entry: 6000 rpm
